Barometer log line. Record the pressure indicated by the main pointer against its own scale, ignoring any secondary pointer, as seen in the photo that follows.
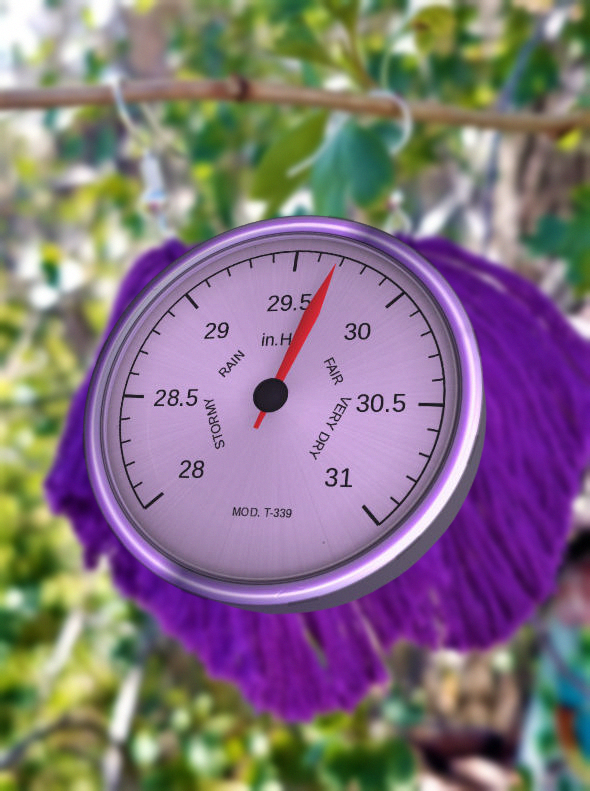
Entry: 29.7 inHg
